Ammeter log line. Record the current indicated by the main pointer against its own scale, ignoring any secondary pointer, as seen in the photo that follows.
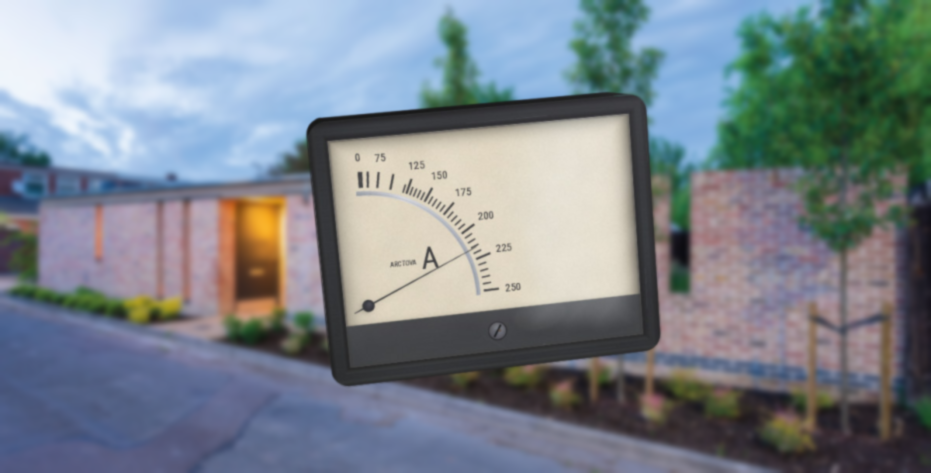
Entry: 215 A
